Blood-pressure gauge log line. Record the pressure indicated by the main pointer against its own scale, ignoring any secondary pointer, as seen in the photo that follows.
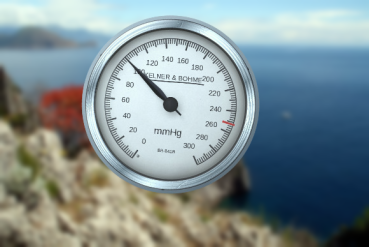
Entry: 100 mmHg
